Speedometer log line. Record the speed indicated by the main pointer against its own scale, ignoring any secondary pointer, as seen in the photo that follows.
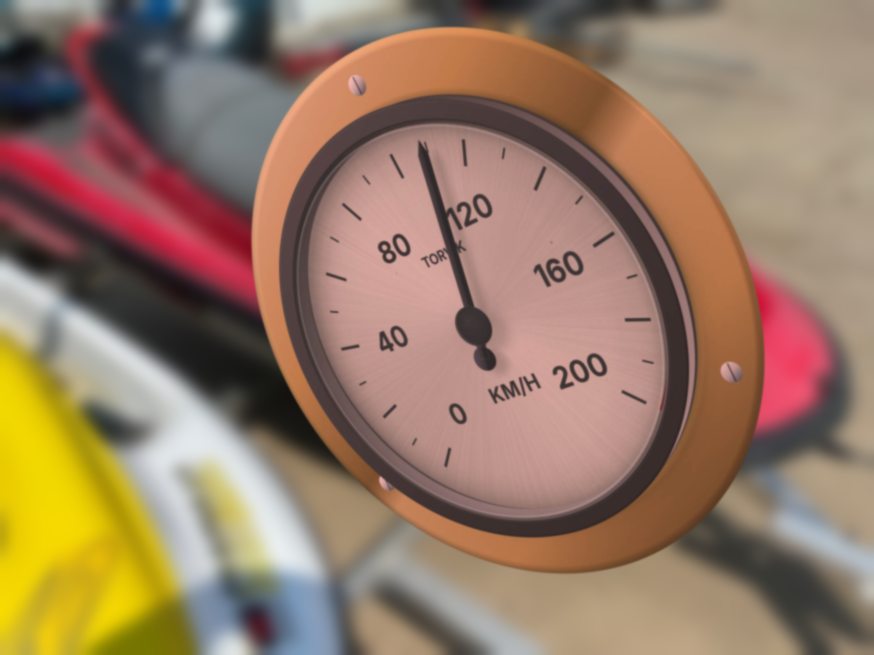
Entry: 110 km/h
